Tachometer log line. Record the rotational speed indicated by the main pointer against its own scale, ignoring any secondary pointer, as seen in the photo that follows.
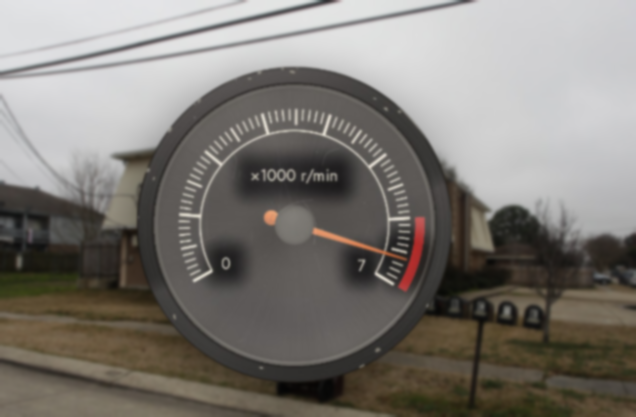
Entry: 6600 rpm
